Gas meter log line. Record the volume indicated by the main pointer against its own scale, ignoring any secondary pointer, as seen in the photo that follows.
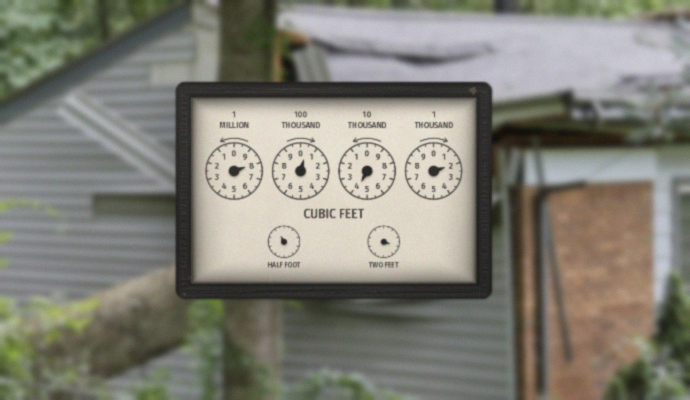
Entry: 804200 ft³
